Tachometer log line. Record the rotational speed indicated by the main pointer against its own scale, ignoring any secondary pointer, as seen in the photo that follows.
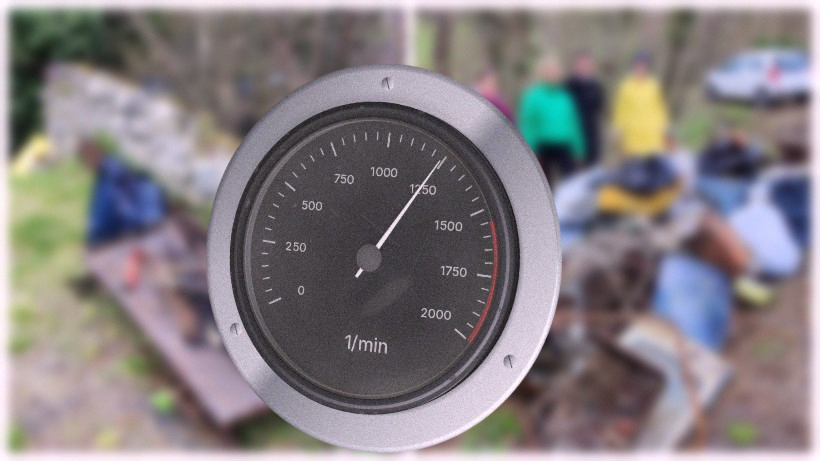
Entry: 1250 rpm
